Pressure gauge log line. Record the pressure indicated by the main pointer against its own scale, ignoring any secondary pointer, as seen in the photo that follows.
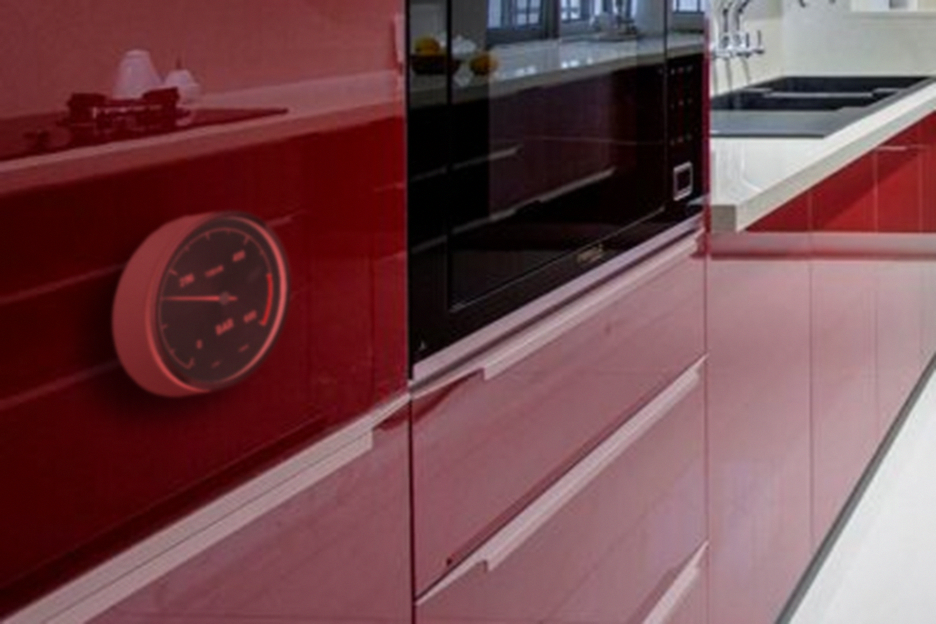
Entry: 150 bar
